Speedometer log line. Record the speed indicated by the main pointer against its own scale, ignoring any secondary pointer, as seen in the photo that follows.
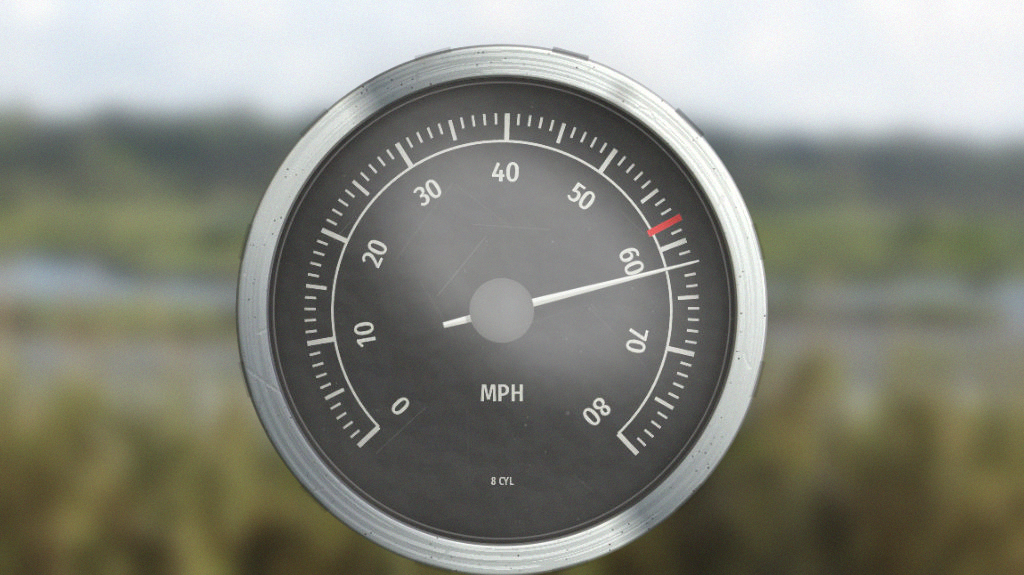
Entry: 62 mph
